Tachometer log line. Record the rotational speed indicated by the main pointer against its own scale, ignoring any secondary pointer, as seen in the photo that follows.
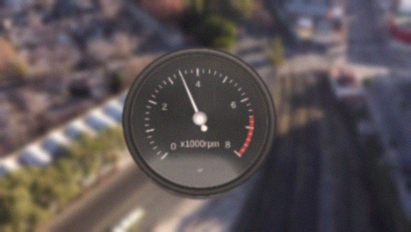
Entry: 3400 rpm
